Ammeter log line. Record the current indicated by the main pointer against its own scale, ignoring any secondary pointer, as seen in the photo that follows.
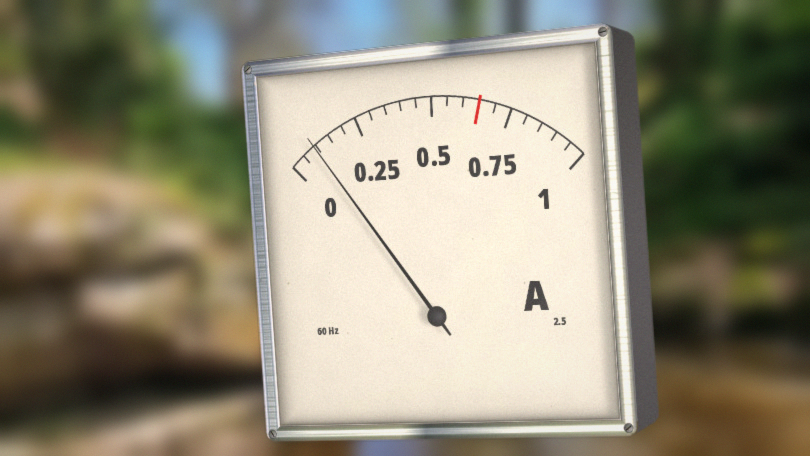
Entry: 0.1 A
